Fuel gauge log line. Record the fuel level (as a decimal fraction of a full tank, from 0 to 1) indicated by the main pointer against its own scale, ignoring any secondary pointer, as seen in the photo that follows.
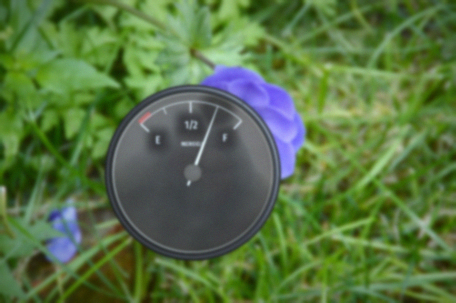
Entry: 0.75
